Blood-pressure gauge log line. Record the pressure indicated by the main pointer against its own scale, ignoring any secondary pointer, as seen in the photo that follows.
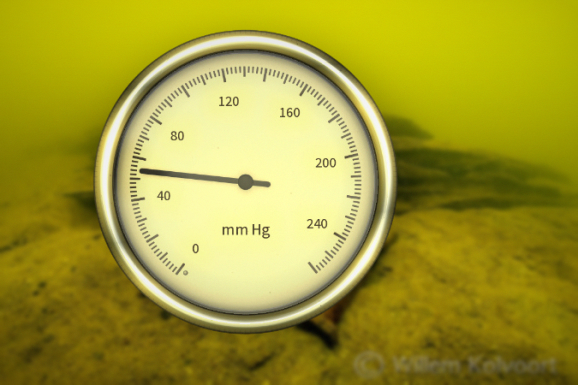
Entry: 54 mmHg
